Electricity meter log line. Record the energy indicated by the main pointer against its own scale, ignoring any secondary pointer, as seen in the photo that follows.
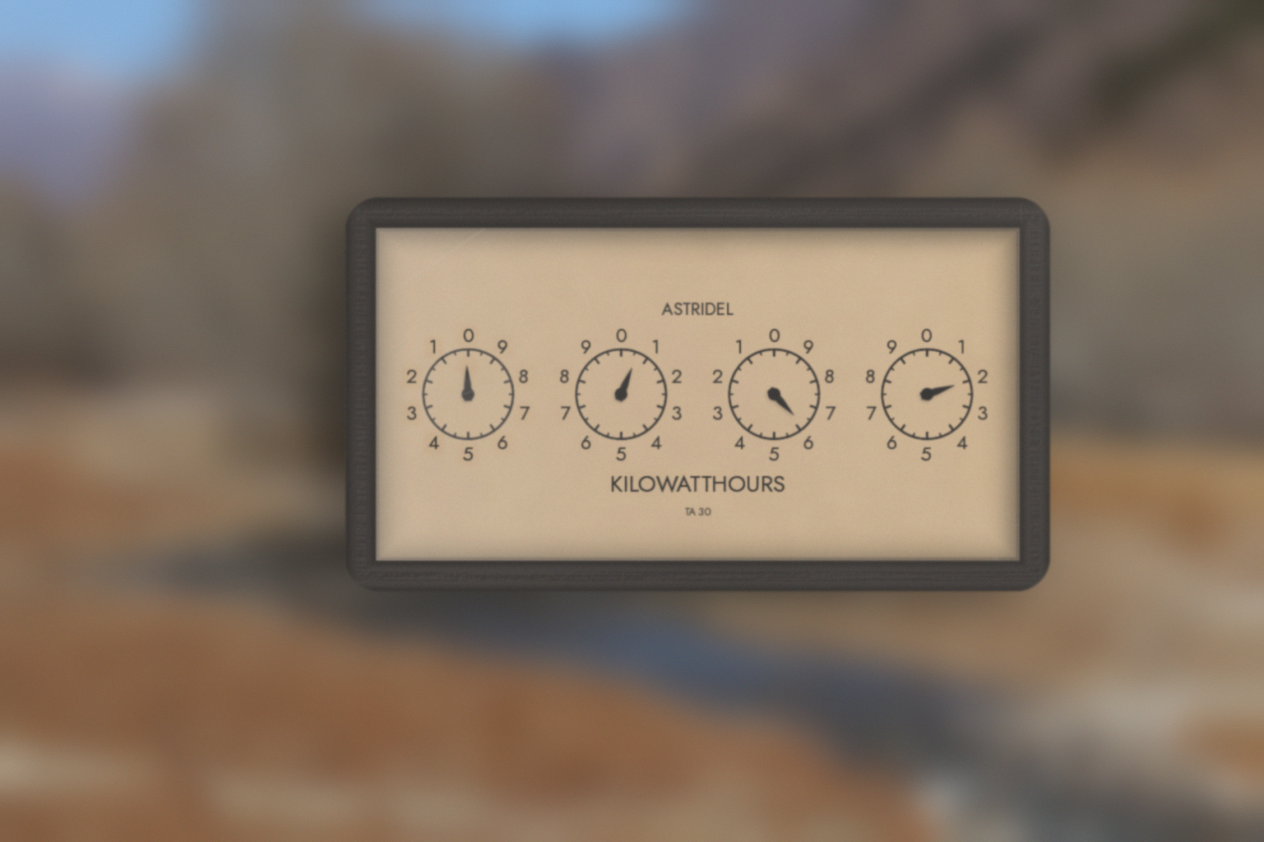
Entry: 62 kWh
